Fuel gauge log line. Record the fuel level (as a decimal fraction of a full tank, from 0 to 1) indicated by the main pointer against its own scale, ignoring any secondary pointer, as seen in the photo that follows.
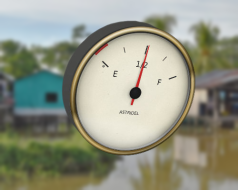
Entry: 0.5
